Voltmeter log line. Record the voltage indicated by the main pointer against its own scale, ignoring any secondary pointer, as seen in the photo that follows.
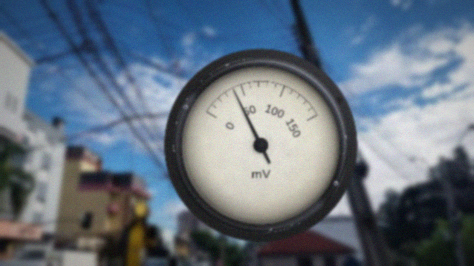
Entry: 40 mV
